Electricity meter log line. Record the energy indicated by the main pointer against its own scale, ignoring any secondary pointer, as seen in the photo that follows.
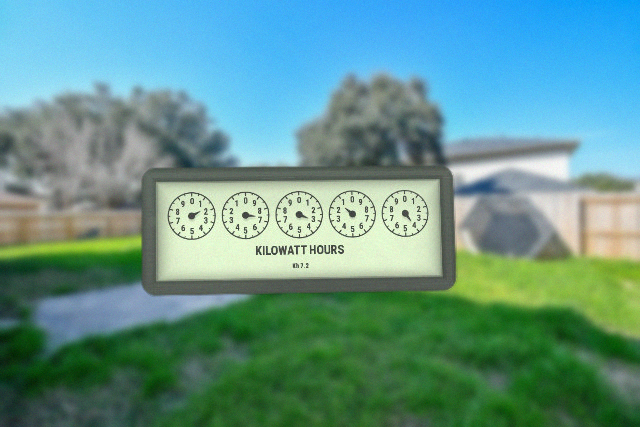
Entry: 17314 kWh
